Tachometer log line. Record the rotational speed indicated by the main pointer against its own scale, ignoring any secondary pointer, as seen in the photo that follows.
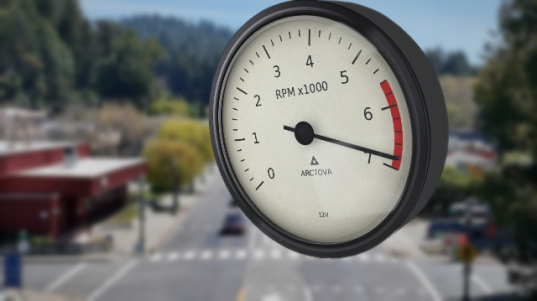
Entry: 6800 rpm
